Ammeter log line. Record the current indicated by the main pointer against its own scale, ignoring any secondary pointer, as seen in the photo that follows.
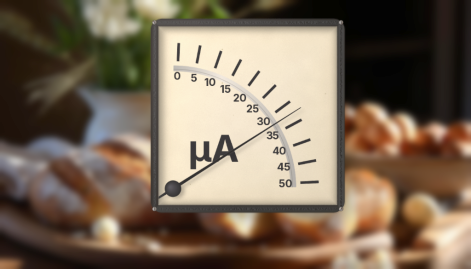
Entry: 32.5 µA
